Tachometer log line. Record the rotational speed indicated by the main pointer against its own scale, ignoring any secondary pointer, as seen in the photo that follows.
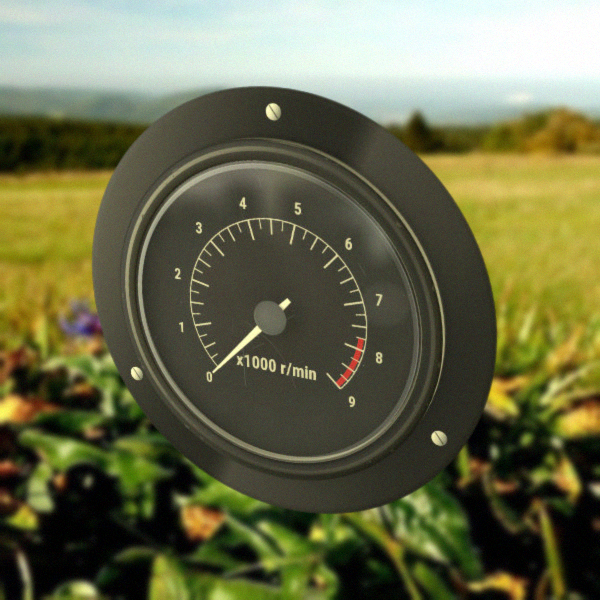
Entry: 0 rpm
